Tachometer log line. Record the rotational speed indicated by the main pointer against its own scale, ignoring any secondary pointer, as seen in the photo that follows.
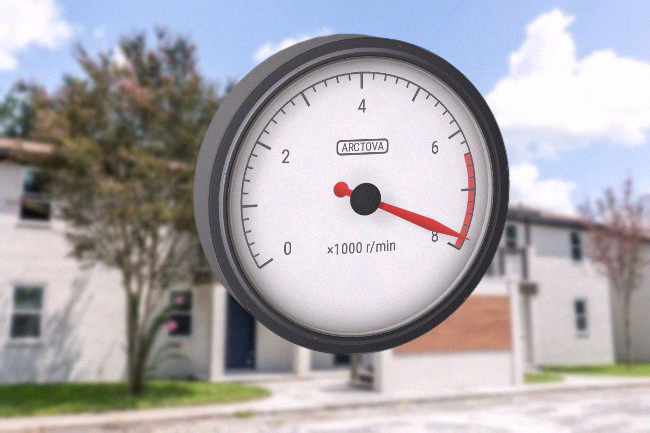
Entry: 7800 rpm
